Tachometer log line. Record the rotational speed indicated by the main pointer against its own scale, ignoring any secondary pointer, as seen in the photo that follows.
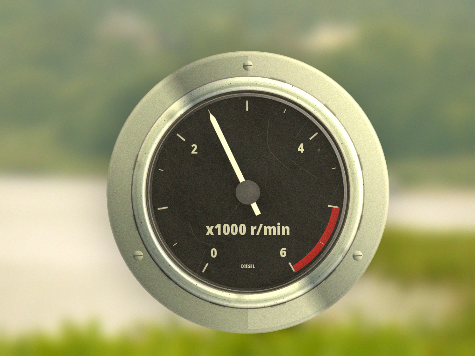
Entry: 2500 rpm
